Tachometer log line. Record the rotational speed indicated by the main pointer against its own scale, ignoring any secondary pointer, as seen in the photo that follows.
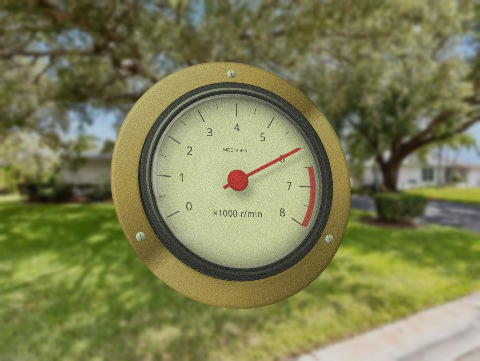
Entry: 6000 rpm
